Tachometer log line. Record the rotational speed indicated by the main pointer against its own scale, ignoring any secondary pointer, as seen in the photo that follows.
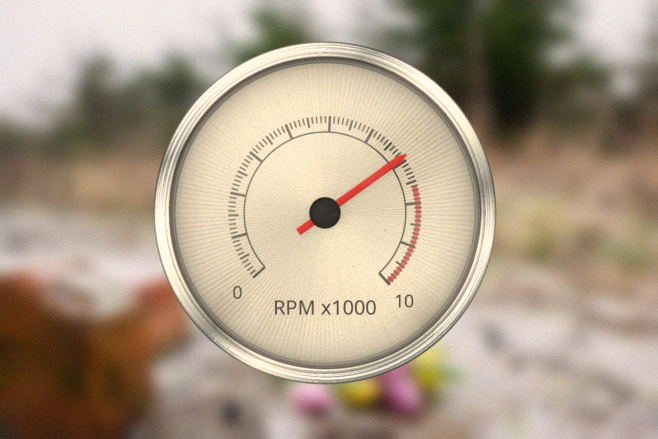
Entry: 6900 rpm
